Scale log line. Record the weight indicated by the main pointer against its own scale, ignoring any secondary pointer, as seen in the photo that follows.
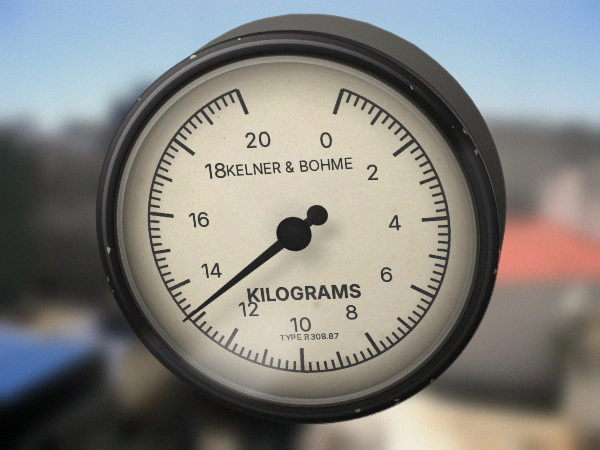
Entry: 13.2 kg
